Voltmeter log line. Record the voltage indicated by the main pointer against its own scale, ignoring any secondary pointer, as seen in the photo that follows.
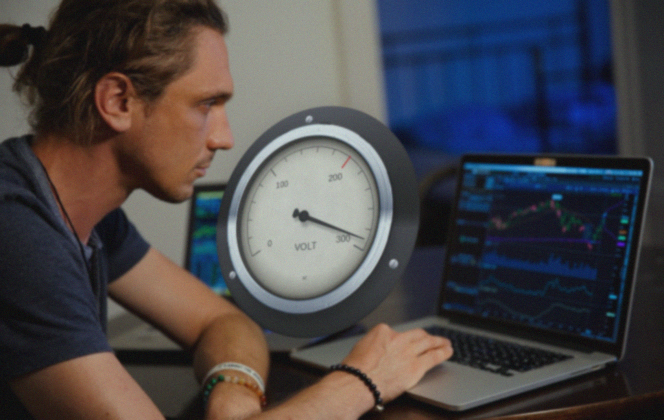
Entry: 290 V
